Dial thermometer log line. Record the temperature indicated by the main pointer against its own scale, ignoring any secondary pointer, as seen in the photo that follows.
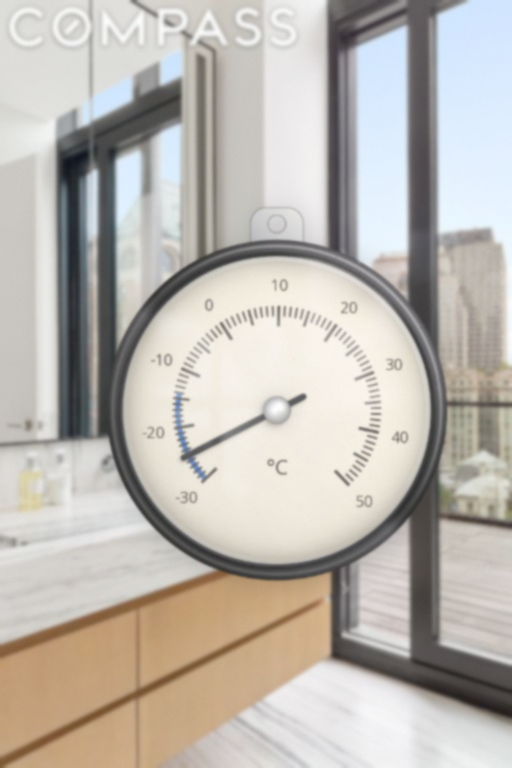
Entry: -25 °C
